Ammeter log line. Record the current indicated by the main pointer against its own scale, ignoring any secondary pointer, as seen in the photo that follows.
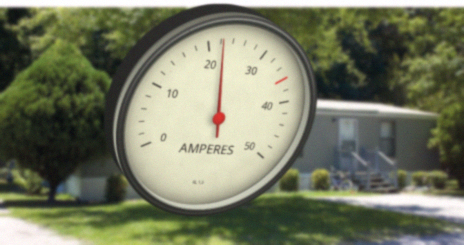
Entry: 22 A
